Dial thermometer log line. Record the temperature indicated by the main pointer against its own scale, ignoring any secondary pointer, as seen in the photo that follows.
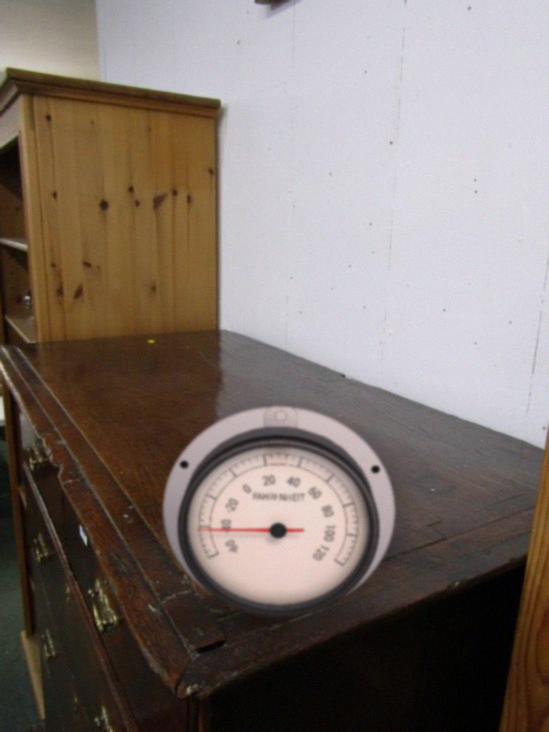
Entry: -40 °F
